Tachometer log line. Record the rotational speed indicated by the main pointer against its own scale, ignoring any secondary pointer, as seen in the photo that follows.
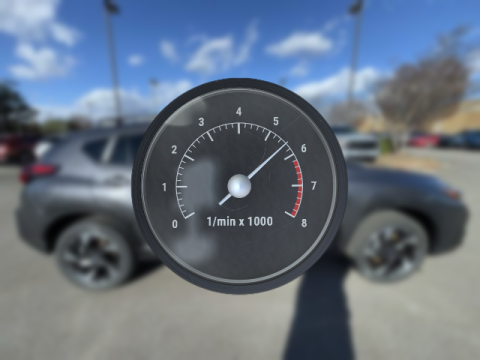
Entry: 5600 rpm
